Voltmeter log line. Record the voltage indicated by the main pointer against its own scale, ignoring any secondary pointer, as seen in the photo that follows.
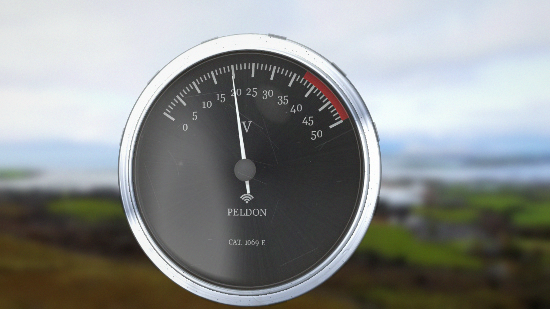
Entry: 20 V
